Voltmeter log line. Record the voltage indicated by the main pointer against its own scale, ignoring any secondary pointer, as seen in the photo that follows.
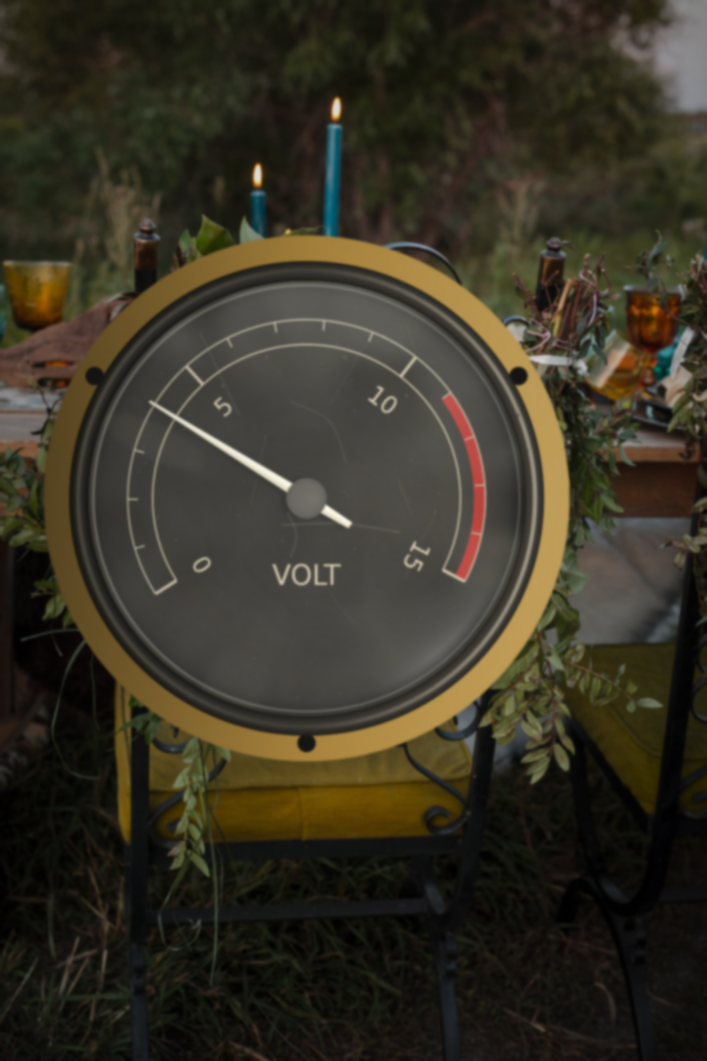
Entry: 4 V
